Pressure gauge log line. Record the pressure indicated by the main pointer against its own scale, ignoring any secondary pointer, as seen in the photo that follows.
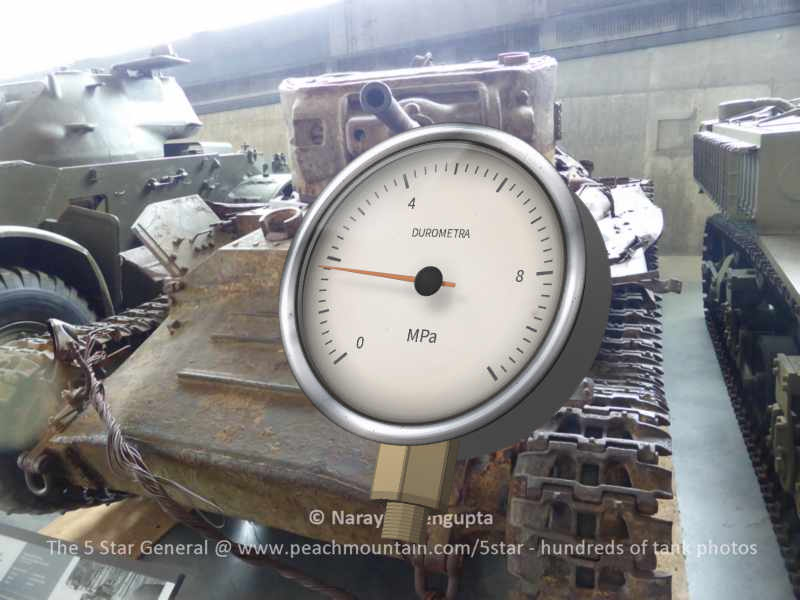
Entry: 1.8 MPa
